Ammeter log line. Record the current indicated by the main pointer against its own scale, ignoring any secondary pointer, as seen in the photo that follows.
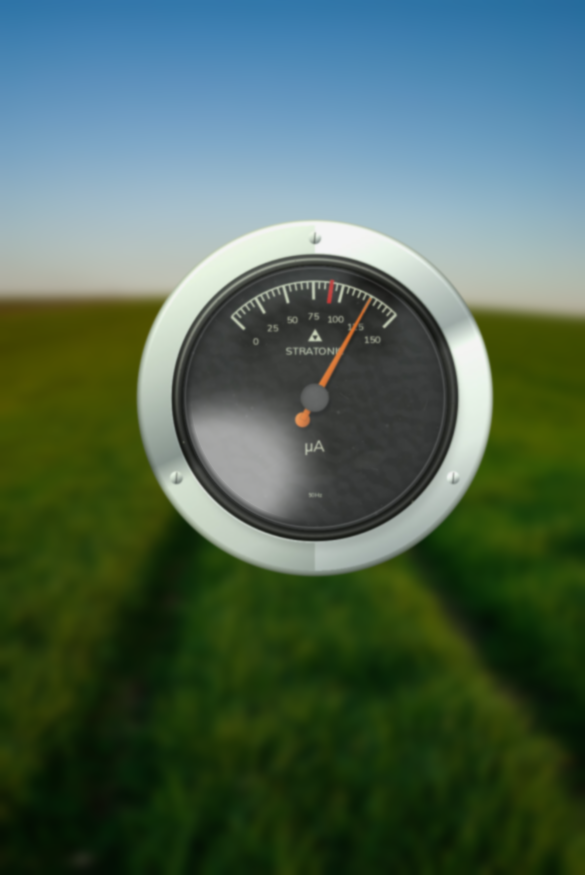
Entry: 125 µA
